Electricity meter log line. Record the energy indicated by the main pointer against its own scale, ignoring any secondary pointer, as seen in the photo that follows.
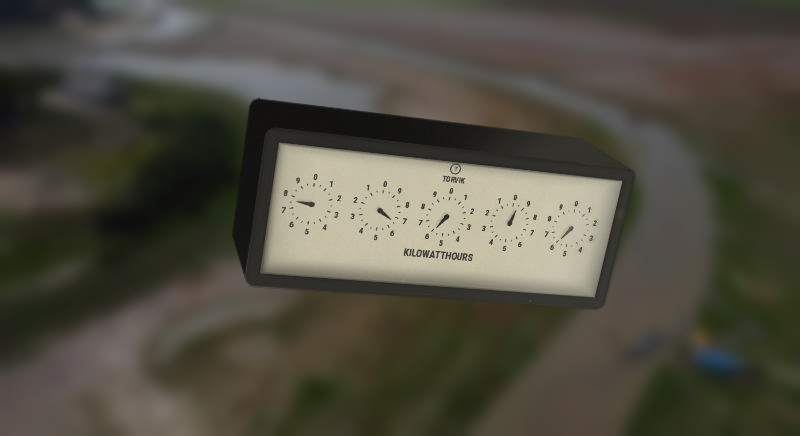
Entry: 76596 kWh
